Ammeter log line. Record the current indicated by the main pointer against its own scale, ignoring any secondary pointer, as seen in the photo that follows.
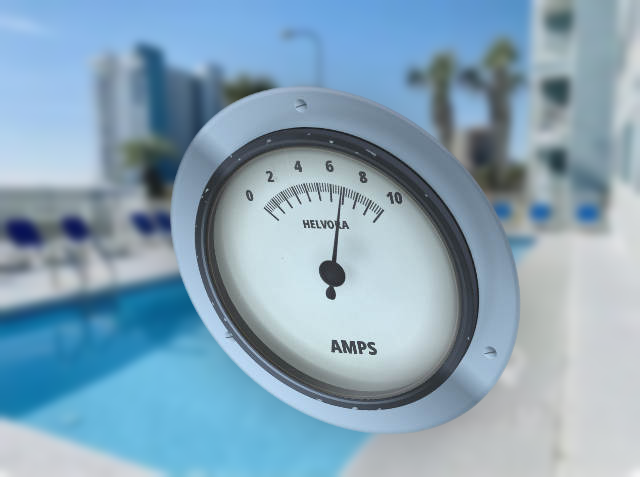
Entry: 7 A
